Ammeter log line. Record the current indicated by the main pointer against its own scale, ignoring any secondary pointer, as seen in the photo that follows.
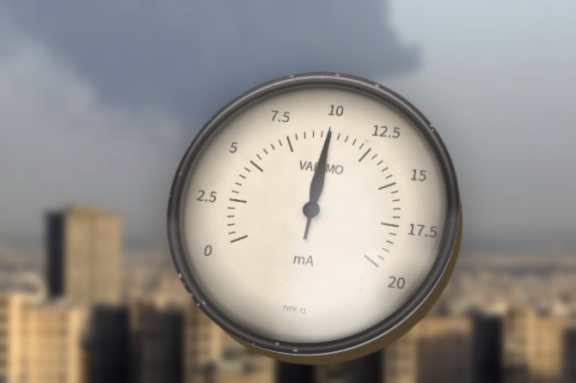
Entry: 10 mA
